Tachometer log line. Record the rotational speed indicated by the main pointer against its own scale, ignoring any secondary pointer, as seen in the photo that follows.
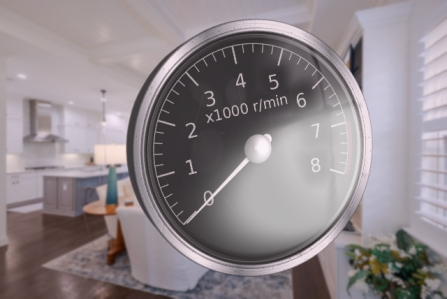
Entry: 0 rpm
